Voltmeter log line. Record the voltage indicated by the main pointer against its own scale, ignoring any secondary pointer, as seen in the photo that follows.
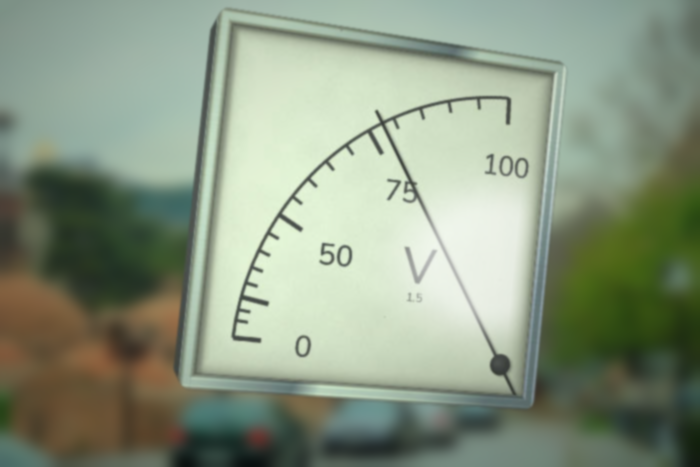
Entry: 77.5 V
